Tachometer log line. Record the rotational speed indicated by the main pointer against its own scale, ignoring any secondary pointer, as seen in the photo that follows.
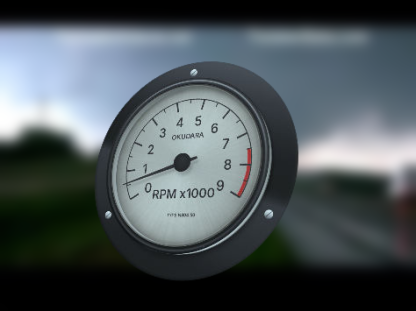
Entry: 500 rpm
